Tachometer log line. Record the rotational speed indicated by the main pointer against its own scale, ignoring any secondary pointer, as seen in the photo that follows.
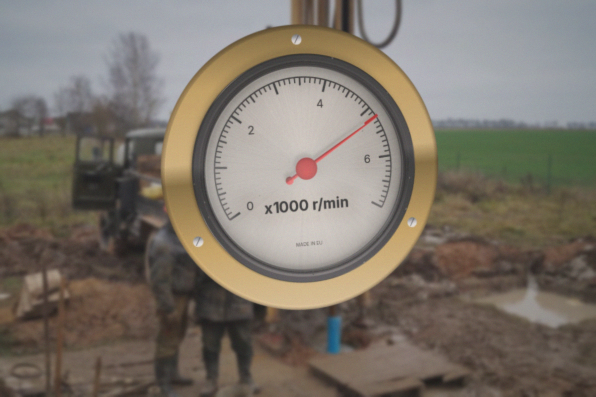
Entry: 5200 rpm
